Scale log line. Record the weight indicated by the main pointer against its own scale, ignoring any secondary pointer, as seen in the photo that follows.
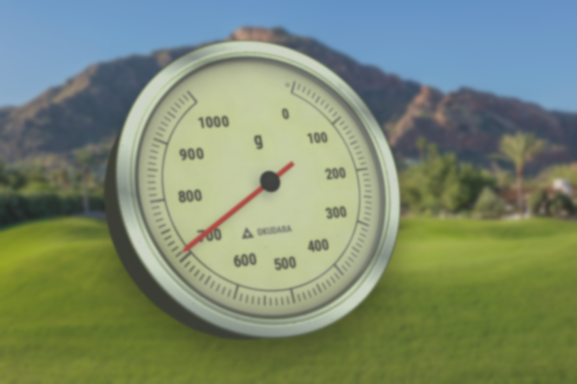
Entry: 710 g
